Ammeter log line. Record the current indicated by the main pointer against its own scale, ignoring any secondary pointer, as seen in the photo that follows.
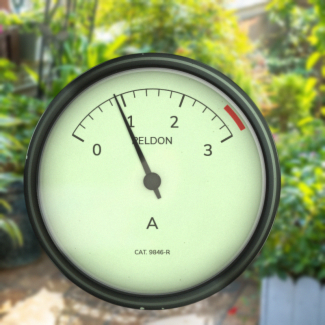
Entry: 0.9 A
